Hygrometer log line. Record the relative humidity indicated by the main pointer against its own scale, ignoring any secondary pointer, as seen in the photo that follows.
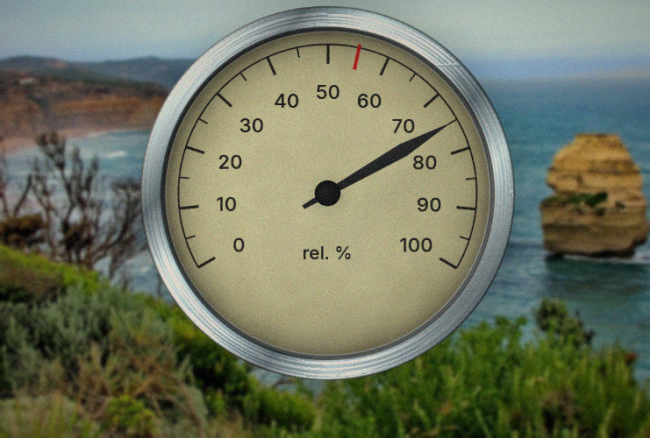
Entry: 75 %
